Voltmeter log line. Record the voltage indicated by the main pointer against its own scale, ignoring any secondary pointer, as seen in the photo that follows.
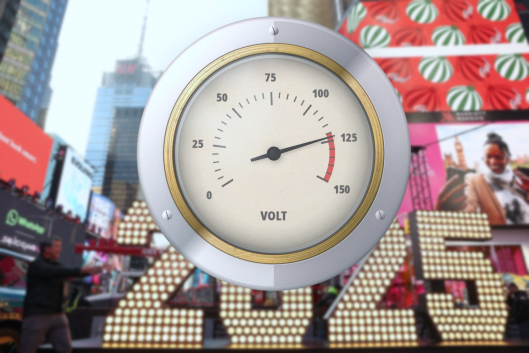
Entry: 122.5 V
